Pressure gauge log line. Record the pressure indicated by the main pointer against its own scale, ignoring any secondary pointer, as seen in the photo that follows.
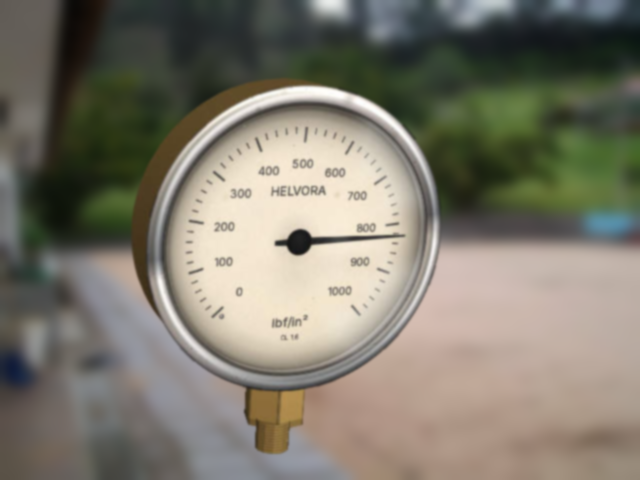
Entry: 820 psi
